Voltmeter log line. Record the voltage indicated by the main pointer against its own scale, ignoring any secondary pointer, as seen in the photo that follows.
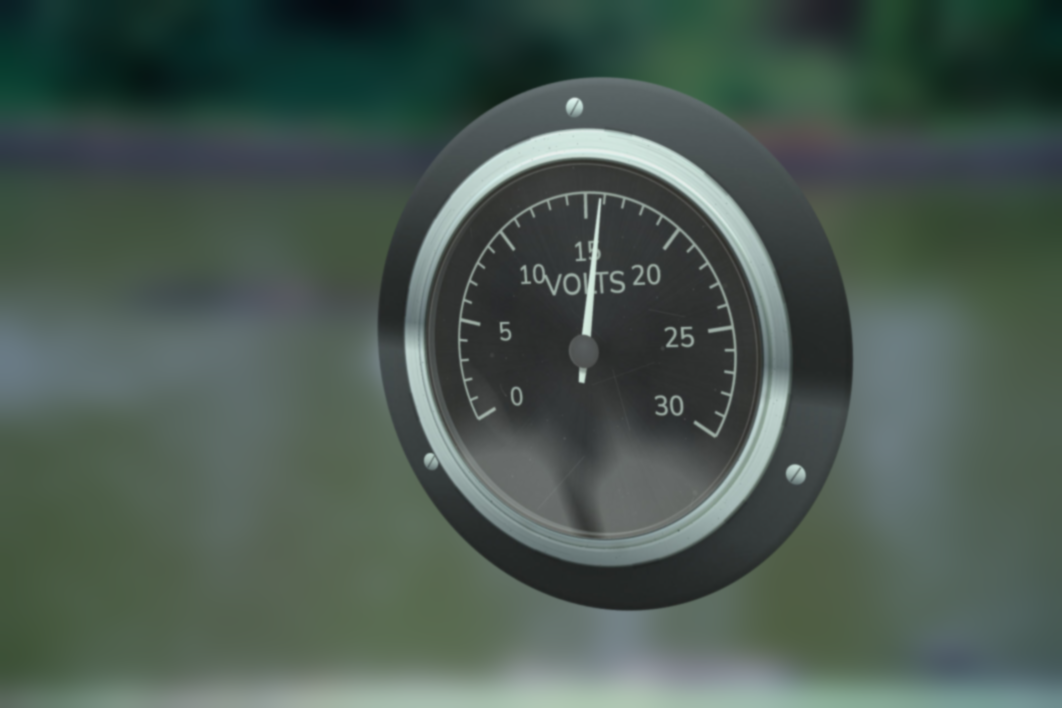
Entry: 16 V
